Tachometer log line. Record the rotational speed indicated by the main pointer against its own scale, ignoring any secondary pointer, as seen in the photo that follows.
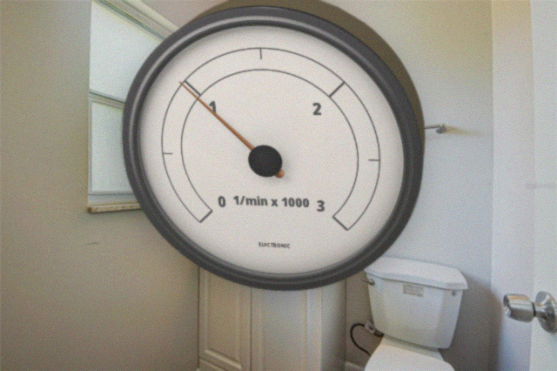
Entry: 1000 rpm
